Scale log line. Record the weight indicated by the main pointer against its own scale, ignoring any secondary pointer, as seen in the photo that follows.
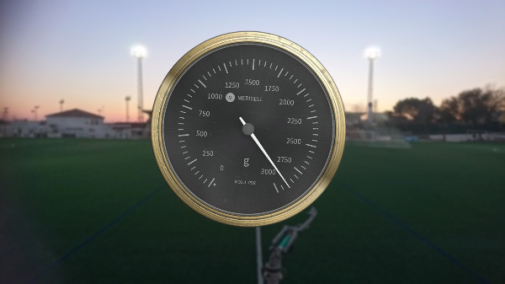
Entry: 2900 g
